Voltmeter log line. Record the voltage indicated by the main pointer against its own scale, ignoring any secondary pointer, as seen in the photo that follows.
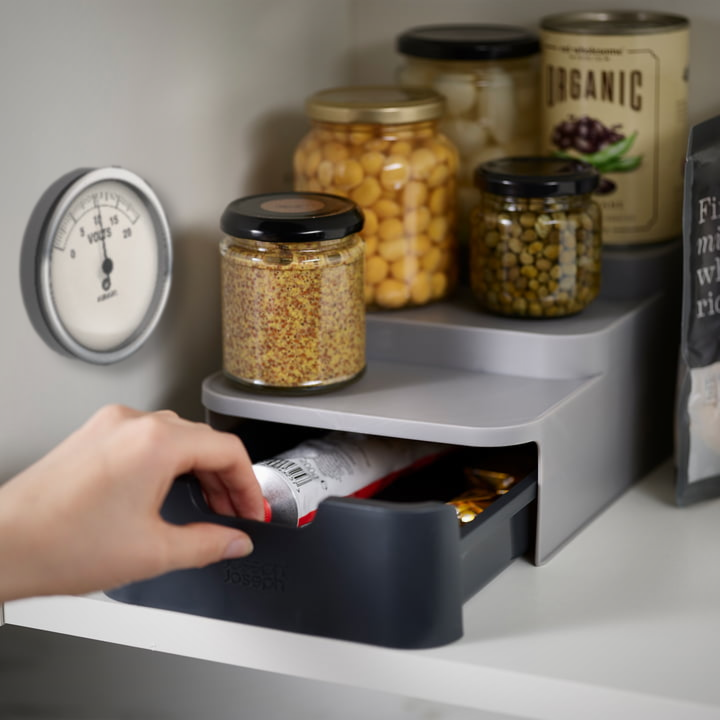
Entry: 10 V
